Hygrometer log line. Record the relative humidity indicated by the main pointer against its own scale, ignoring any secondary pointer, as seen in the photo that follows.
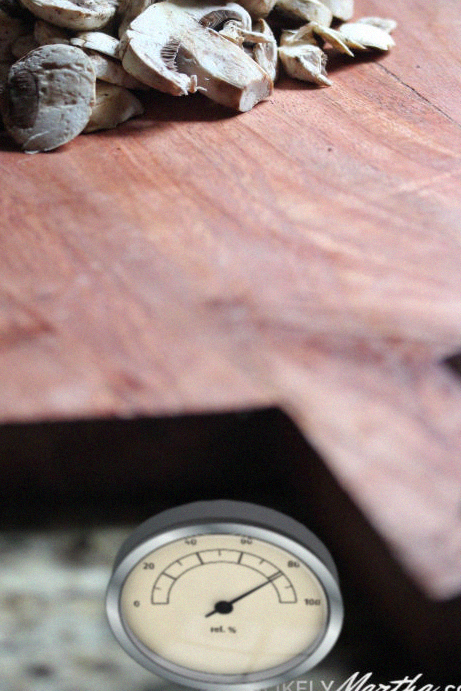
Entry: 80 %
